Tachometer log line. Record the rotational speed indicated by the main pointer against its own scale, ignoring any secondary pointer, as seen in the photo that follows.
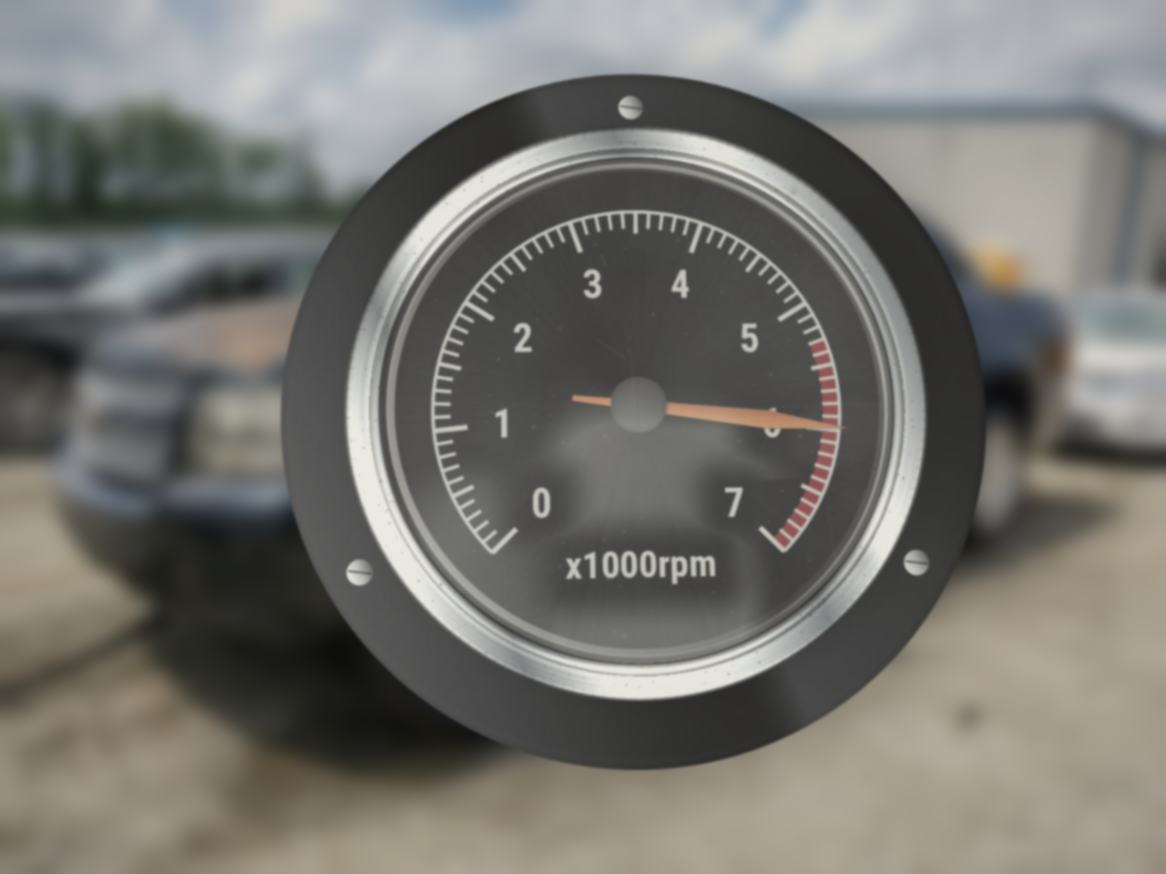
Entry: 6000 rpm
